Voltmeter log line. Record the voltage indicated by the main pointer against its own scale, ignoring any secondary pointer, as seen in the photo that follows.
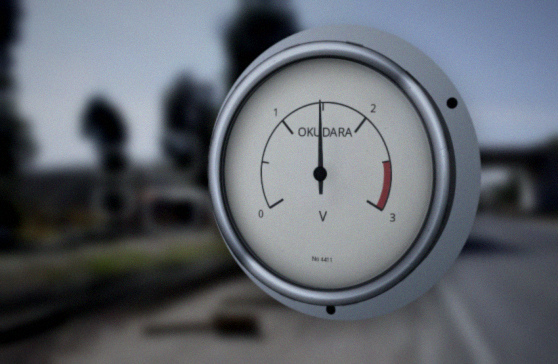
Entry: 1.5 V
